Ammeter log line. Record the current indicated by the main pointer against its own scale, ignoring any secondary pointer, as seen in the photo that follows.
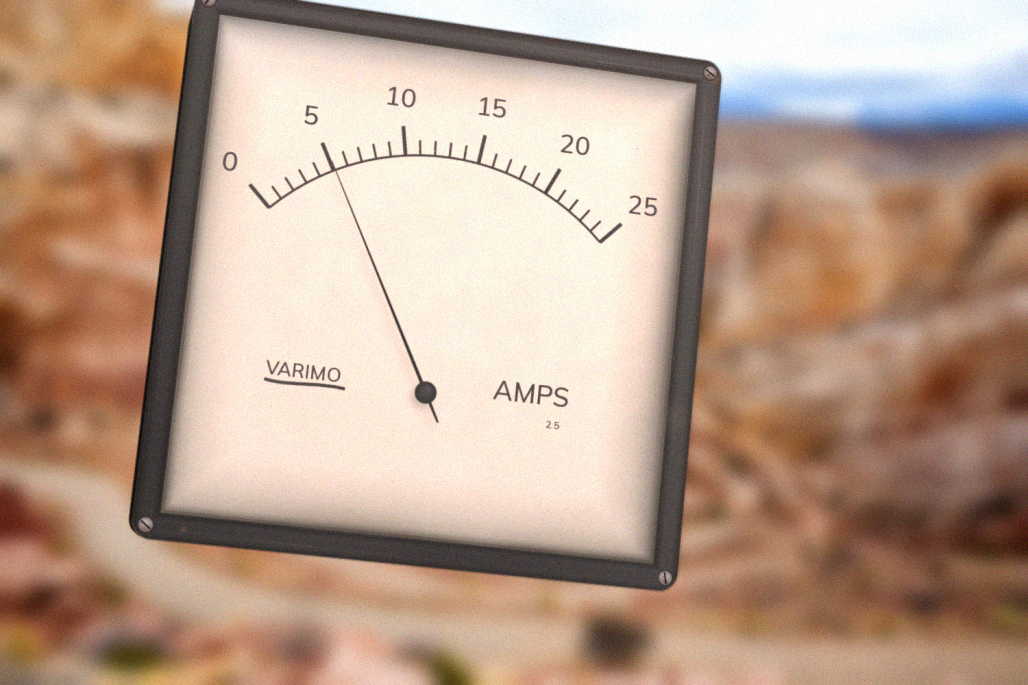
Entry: 5 A
